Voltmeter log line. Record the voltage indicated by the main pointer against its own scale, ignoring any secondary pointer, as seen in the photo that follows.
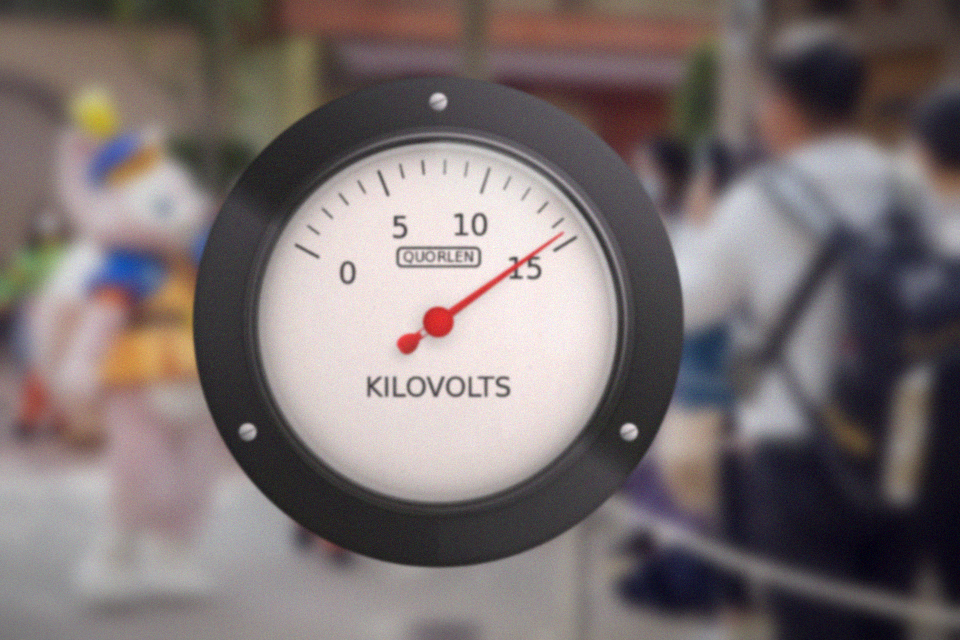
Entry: 14.5 kV
